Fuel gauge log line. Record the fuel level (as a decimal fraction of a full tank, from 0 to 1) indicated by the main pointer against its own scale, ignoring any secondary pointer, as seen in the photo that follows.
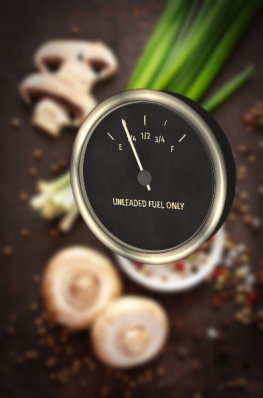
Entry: 0.25
